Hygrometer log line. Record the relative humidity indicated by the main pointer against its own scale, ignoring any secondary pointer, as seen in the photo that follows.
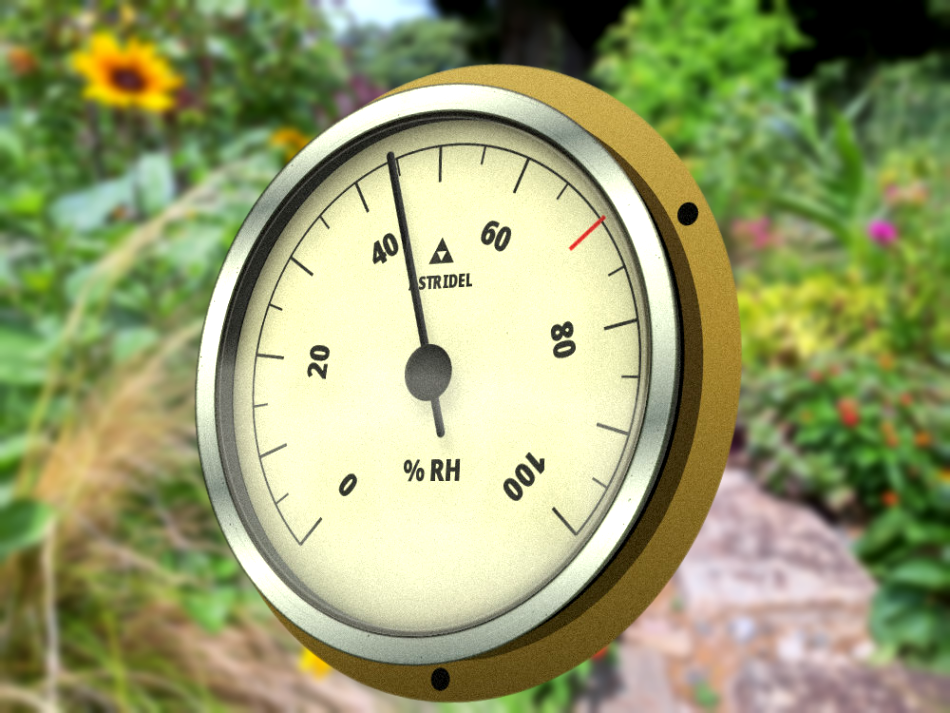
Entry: 45 %
